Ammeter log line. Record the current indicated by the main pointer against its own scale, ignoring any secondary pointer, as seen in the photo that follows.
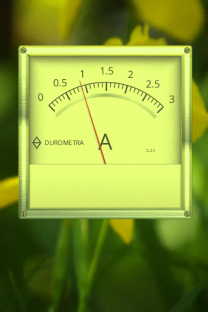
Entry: 0.9 A
